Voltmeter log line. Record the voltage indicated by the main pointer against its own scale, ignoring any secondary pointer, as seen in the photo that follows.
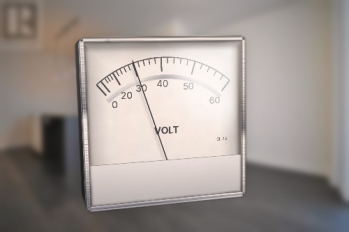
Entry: 30 V
